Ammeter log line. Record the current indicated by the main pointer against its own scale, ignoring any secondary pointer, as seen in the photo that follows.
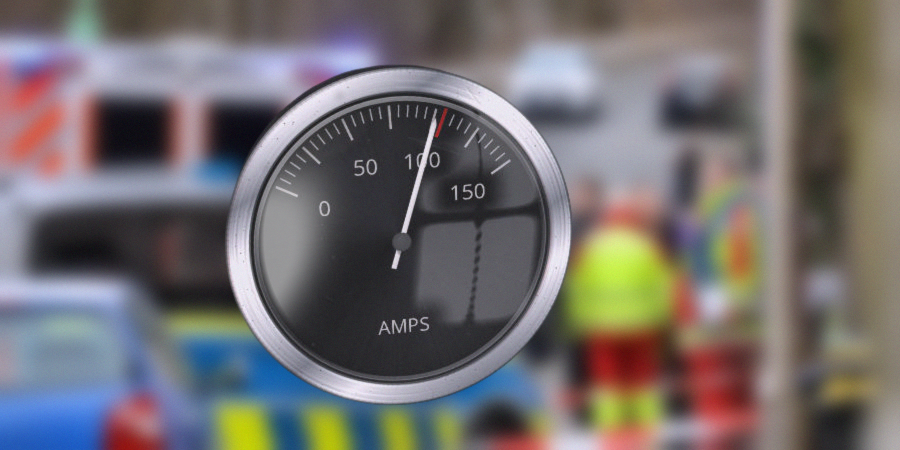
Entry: 100 A
